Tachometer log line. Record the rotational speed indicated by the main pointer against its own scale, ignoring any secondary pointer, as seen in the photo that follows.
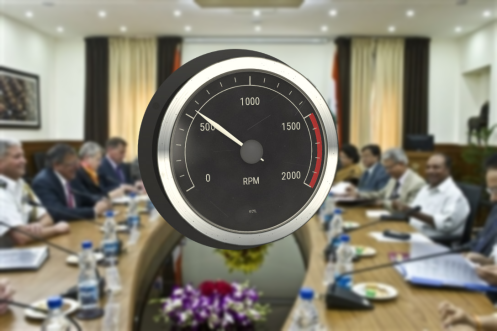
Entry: 550 rpm
